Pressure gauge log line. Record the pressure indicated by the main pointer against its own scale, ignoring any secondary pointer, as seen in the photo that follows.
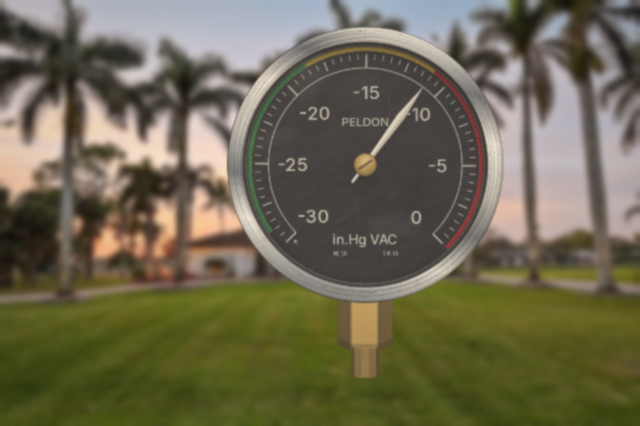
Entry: -11 inHg
